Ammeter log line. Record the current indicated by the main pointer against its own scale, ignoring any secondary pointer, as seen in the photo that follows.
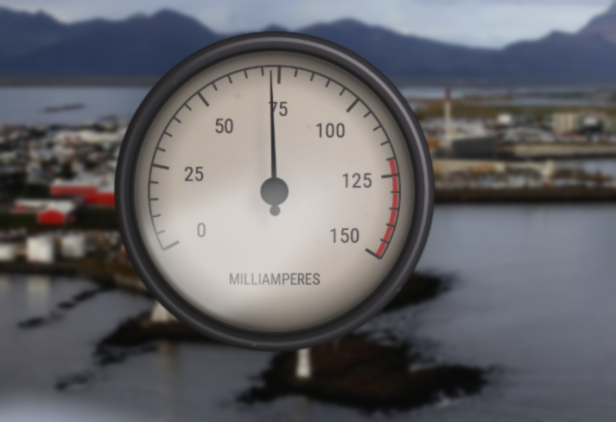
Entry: 72.5 mA
